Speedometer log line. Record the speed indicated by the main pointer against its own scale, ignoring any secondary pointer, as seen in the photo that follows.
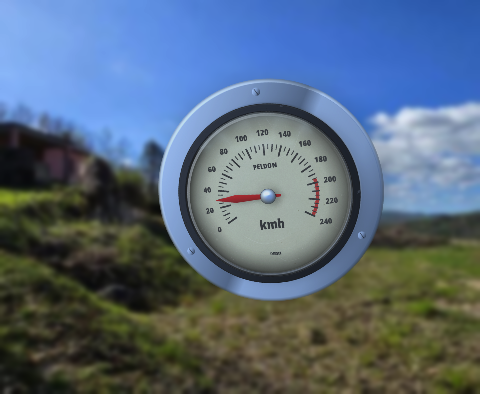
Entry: 30 km/h
